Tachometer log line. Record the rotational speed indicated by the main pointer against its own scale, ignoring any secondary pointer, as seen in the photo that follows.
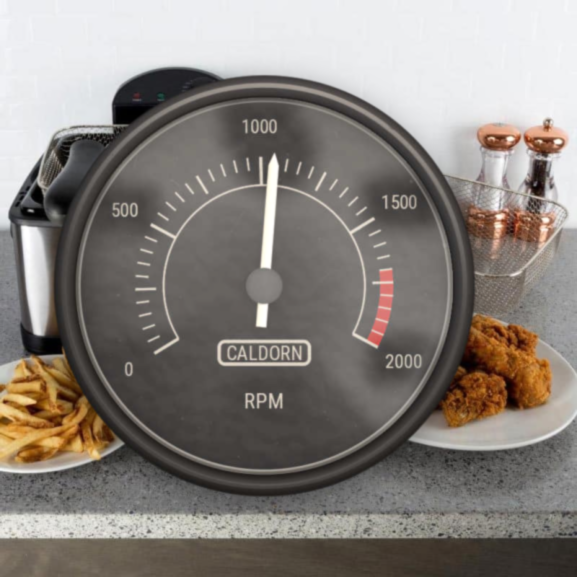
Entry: 1050 rpm
